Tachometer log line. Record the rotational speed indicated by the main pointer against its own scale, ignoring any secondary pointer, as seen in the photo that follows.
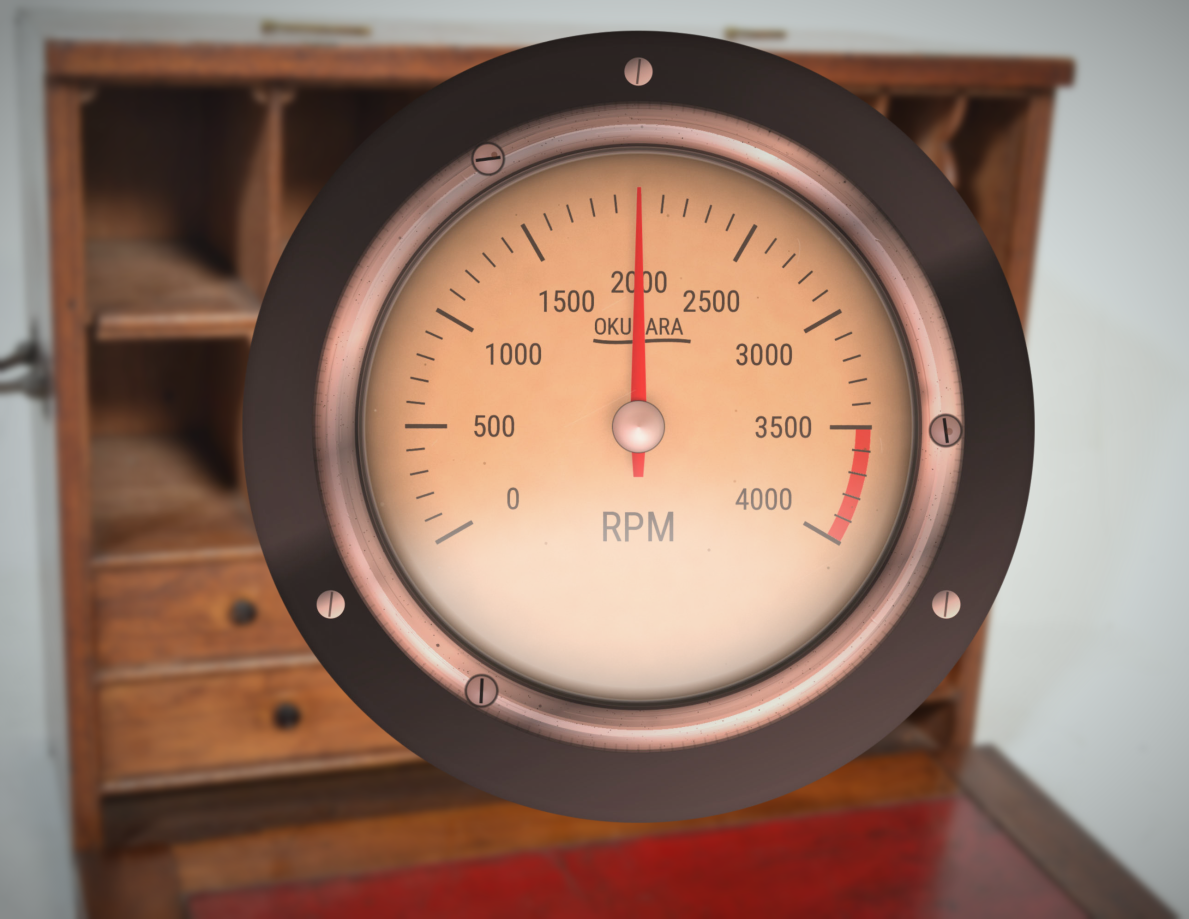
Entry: 2000 rpm
